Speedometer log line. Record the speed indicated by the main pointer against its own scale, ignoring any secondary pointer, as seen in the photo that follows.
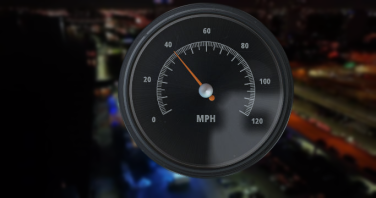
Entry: 40 mph
